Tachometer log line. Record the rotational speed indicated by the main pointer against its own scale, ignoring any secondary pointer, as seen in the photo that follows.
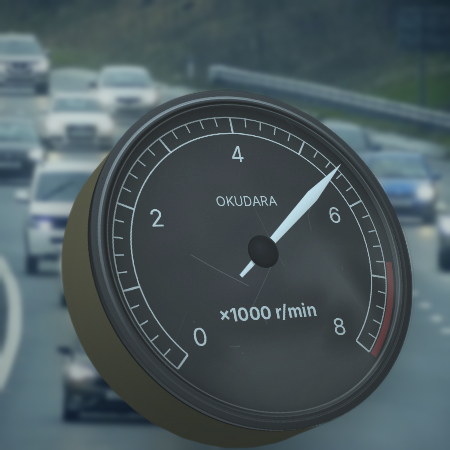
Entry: 5500 rpm
